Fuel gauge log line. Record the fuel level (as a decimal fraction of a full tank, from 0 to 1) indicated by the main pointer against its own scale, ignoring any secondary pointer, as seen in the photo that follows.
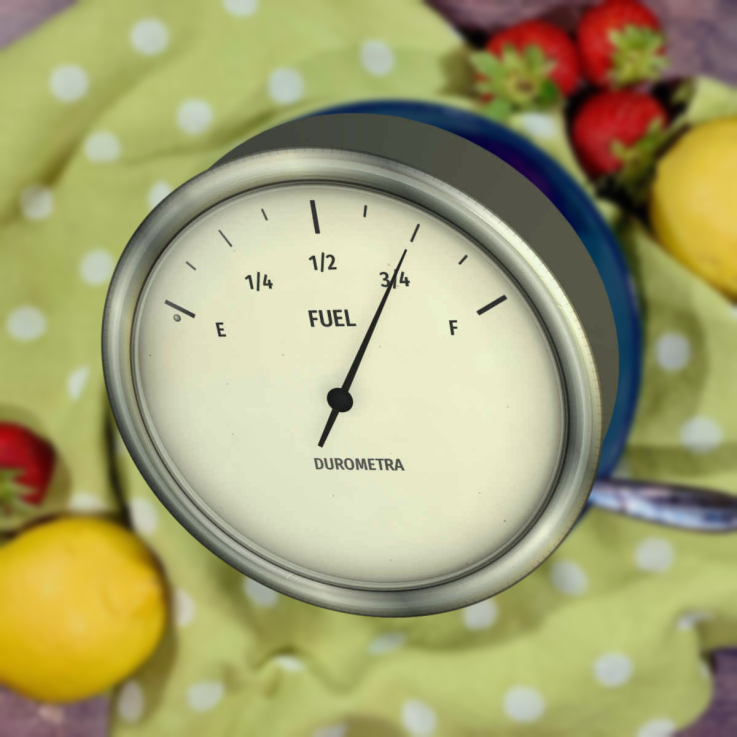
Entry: 0.75
